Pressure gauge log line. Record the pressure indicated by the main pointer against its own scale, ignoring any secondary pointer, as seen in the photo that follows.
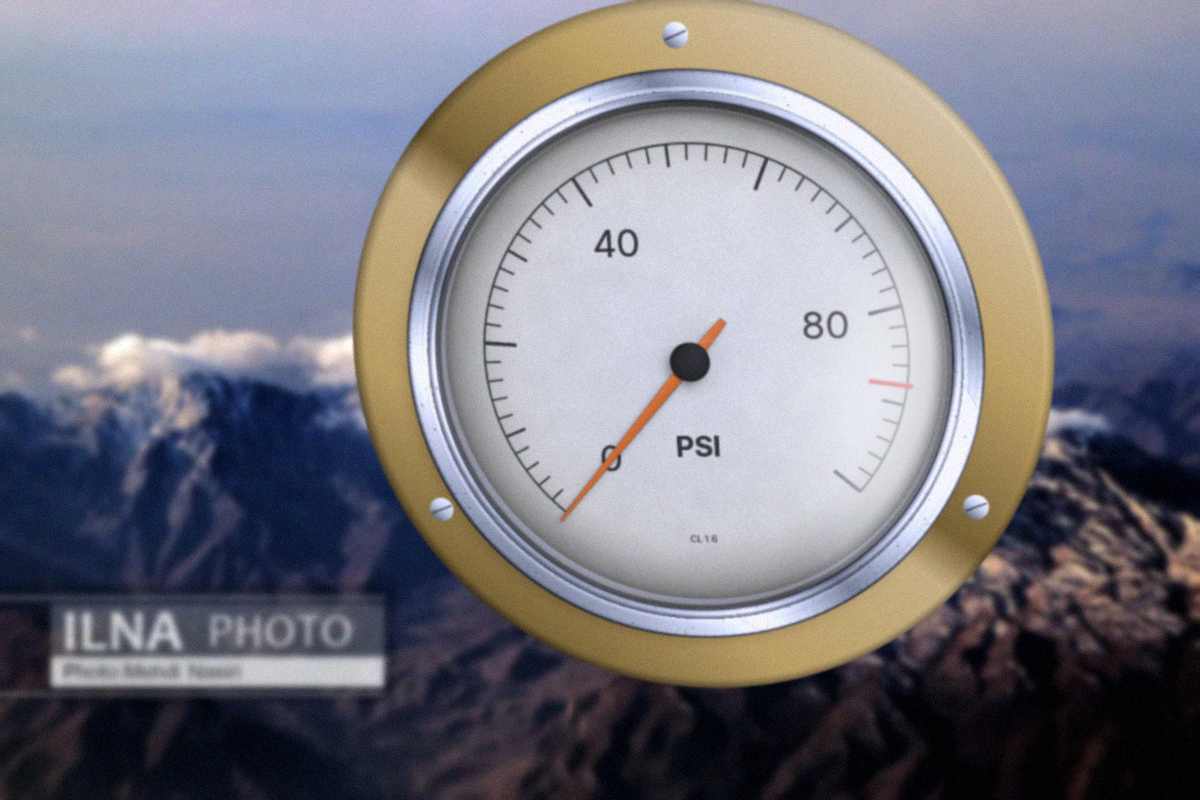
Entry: 0 psi
